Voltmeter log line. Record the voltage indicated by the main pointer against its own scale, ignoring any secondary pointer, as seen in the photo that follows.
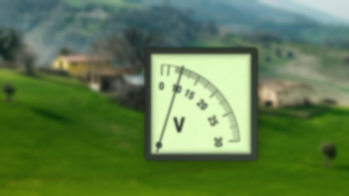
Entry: 10 V
